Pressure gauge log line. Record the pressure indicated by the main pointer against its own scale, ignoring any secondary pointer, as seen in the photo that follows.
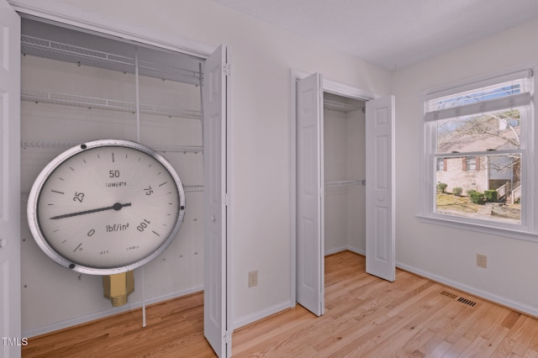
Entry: 15 psi
